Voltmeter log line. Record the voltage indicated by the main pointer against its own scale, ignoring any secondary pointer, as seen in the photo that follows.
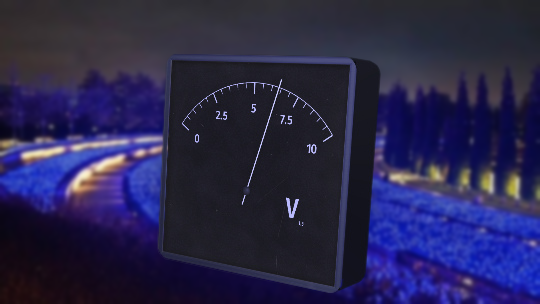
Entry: 6.5 V
